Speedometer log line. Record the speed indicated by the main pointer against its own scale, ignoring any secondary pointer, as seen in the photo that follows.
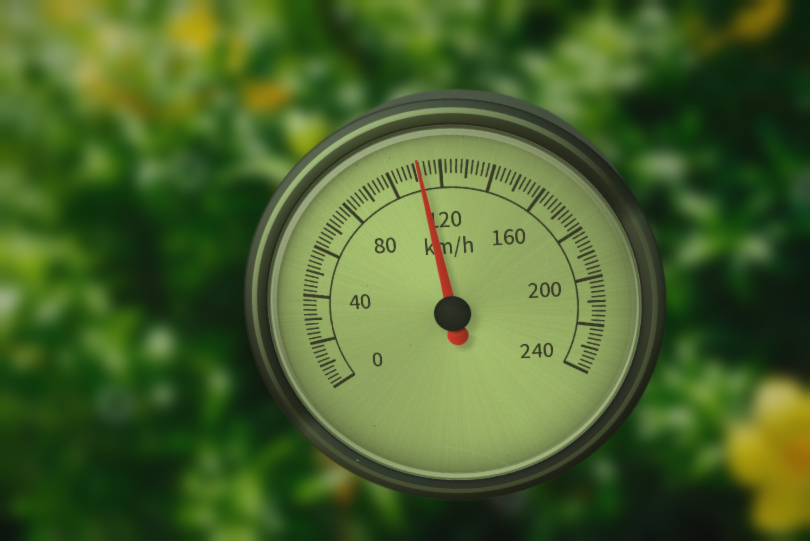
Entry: 112 km/h
